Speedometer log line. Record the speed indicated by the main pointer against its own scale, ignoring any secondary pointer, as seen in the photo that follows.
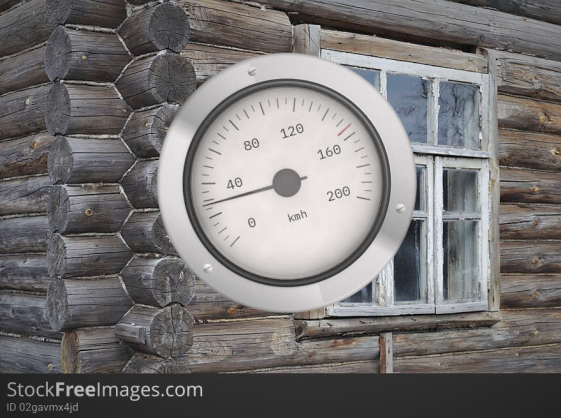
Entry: 27.5 km/h
